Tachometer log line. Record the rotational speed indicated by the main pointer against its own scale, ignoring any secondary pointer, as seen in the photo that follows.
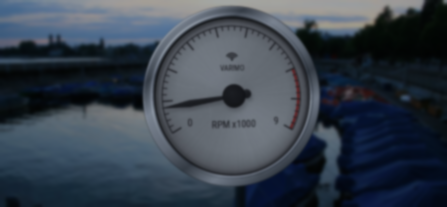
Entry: 800 rpm
